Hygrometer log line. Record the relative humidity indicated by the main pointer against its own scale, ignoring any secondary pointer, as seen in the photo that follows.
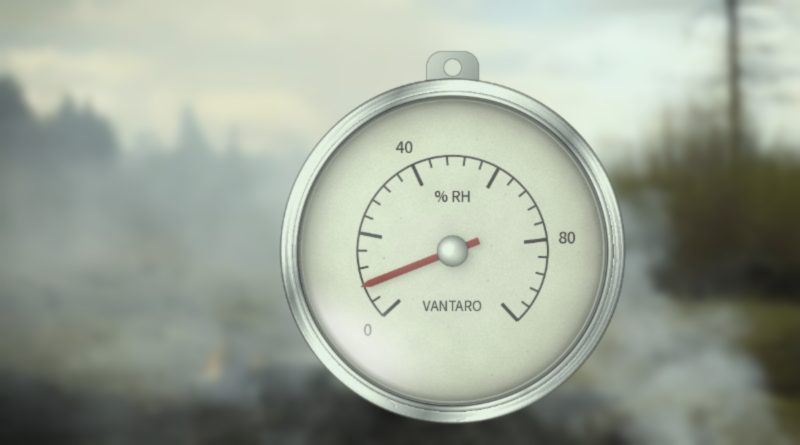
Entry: 8 %
